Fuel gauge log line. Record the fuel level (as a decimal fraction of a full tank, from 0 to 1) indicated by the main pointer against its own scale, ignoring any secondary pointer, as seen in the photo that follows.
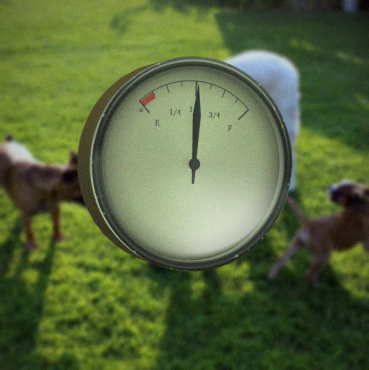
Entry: 0.5
